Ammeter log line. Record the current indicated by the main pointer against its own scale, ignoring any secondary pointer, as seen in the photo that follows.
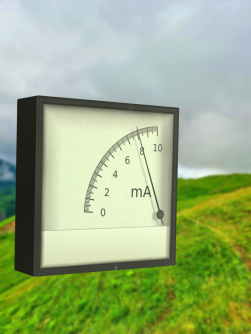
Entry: 8 mA
